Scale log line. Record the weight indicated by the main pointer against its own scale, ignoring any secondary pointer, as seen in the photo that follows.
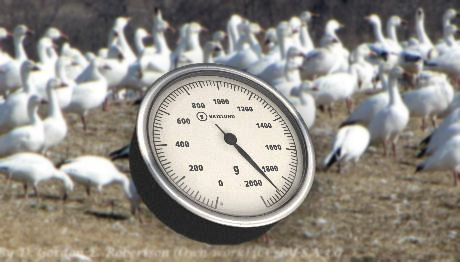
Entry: 1900 g
